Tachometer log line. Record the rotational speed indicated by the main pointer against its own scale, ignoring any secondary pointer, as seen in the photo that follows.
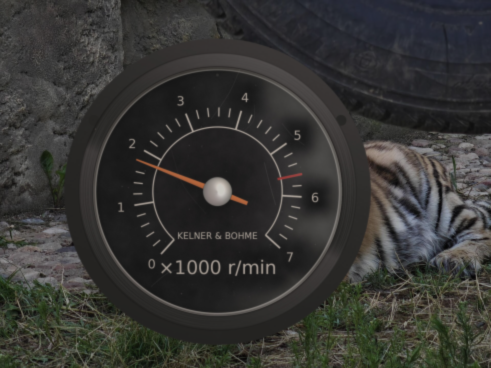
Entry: 1800 rpm
